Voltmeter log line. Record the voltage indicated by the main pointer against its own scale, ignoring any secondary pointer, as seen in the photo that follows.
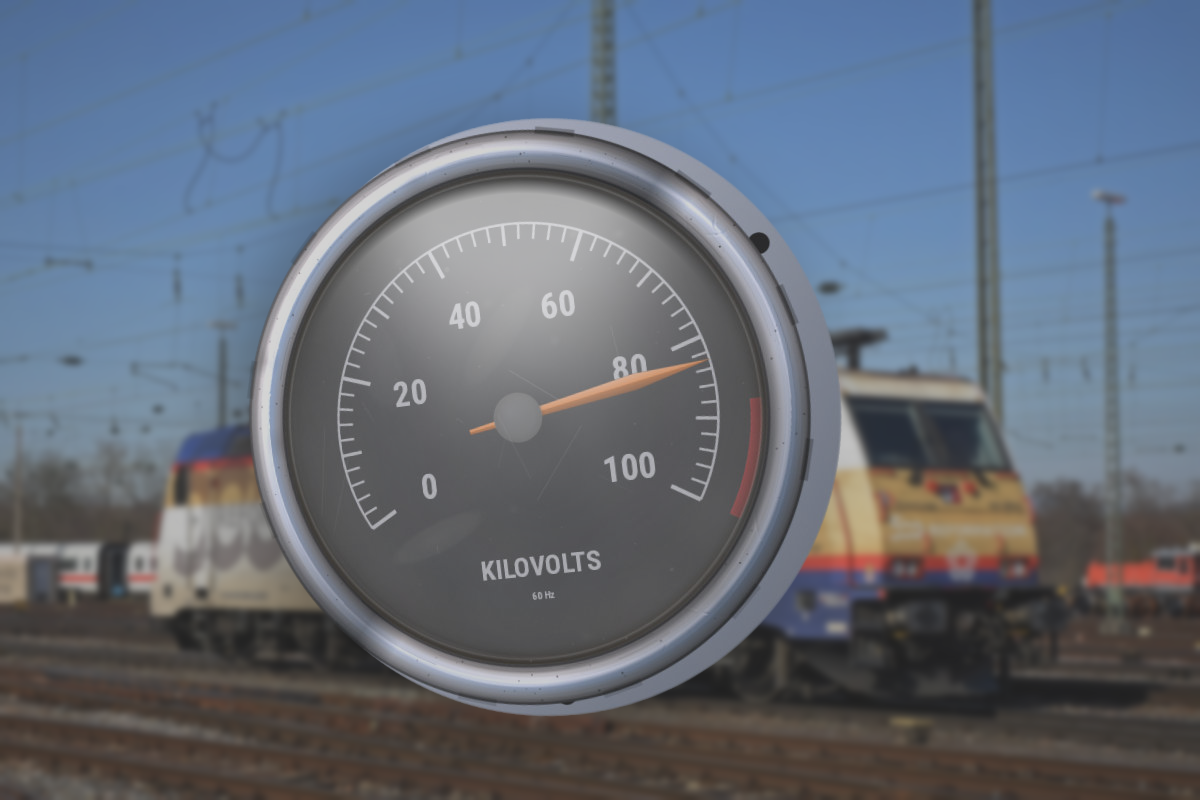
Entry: 83 kV
